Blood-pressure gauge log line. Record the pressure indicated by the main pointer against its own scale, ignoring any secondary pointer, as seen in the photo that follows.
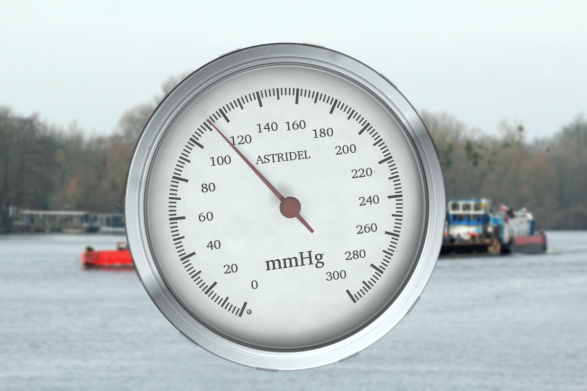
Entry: 112 mmHg
